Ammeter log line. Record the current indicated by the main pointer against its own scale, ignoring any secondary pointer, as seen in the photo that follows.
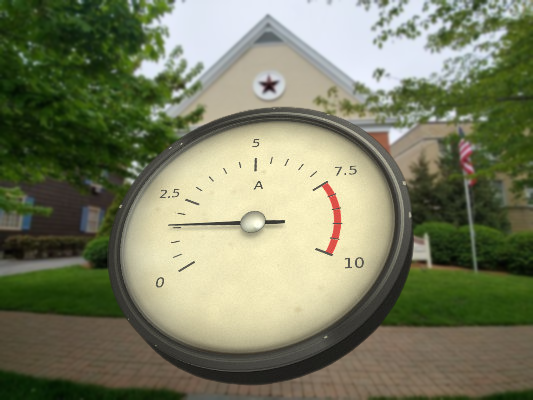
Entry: 1.5 A
